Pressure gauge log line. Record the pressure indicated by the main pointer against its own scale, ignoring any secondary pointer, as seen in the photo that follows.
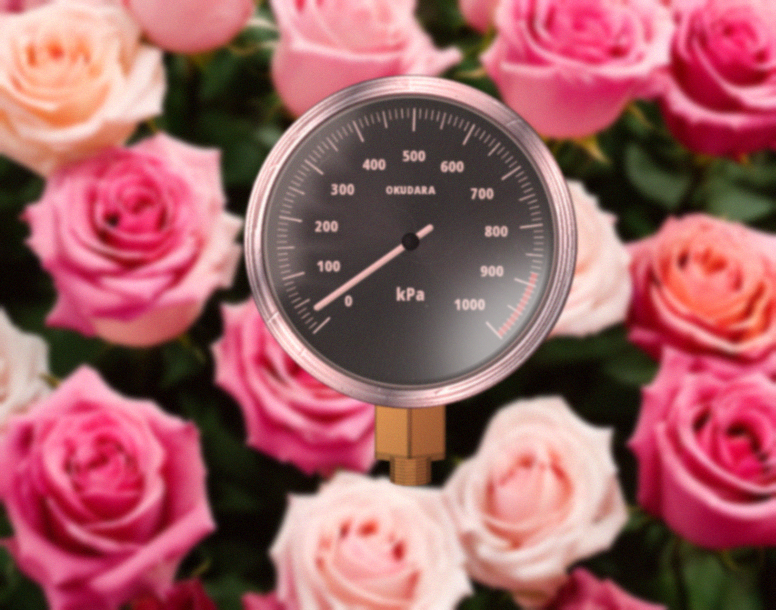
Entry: 30 kPa
